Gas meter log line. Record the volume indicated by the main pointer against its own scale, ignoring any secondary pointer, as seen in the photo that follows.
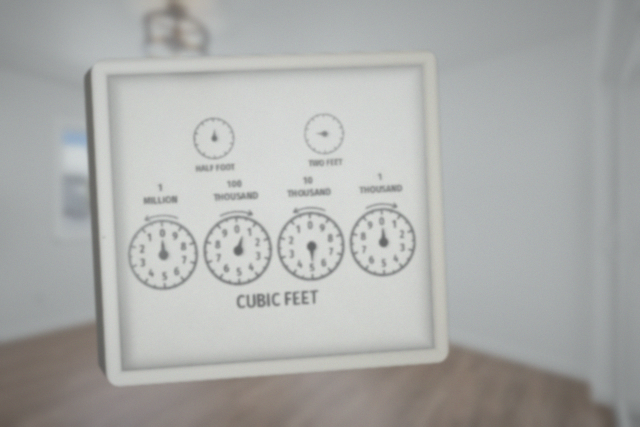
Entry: 5000 ft³
